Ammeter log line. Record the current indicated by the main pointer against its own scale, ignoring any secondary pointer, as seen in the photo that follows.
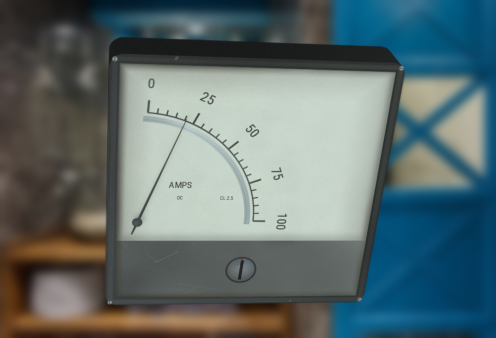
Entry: 20 A
